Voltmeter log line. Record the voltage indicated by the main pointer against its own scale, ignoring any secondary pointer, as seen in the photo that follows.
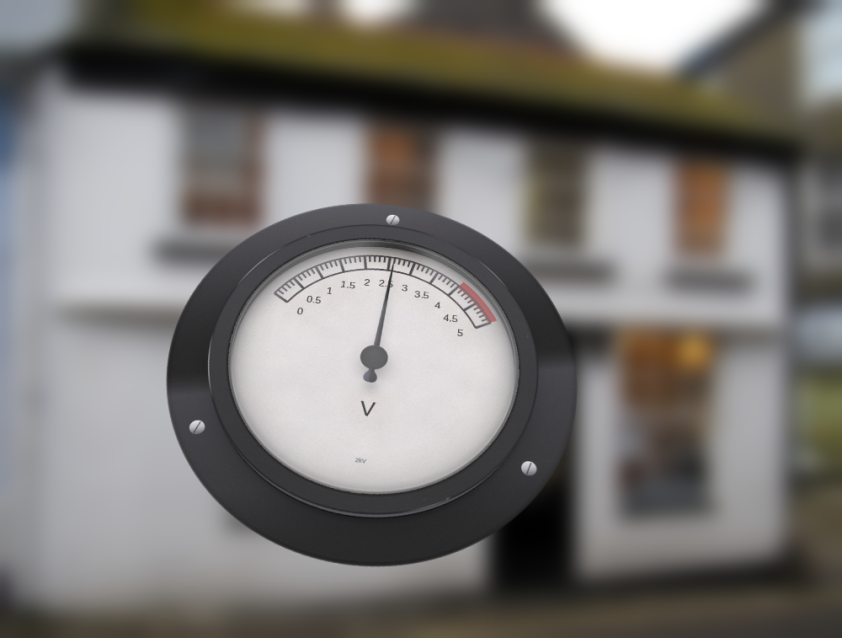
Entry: 2.6 V
